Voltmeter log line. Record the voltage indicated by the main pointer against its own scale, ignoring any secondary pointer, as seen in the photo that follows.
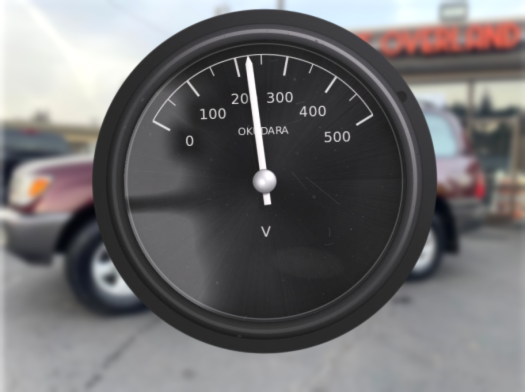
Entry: 225 V
